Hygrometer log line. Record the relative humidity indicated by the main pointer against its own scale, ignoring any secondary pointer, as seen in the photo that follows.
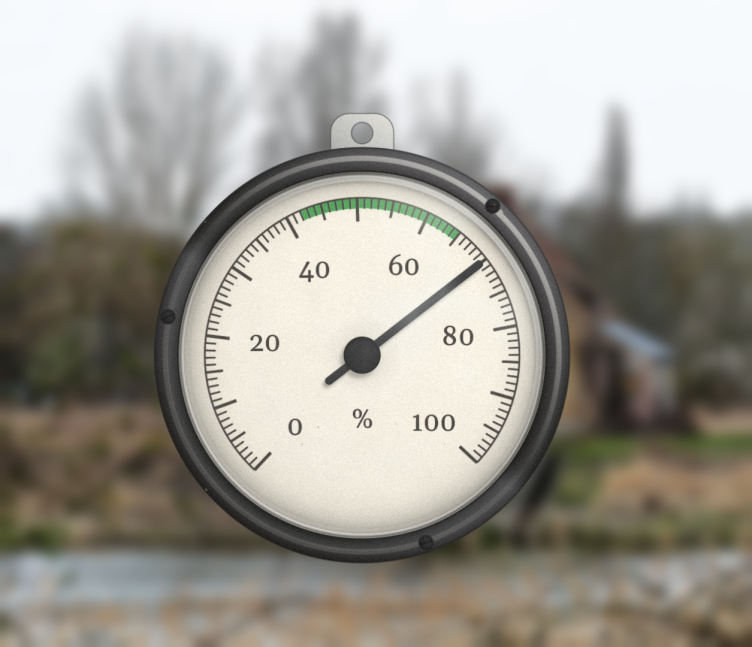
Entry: 70 %
